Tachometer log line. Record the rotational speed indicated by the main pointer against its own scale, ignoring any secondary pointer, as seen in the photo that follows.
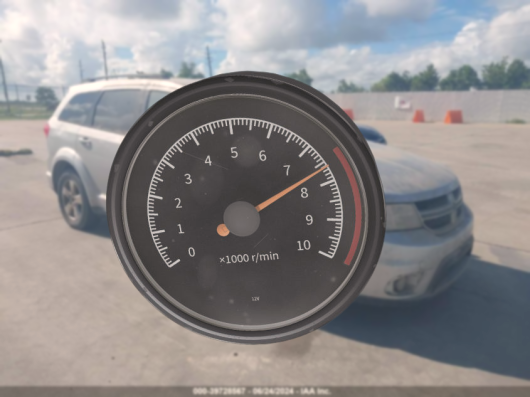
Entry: 7600 rpm
